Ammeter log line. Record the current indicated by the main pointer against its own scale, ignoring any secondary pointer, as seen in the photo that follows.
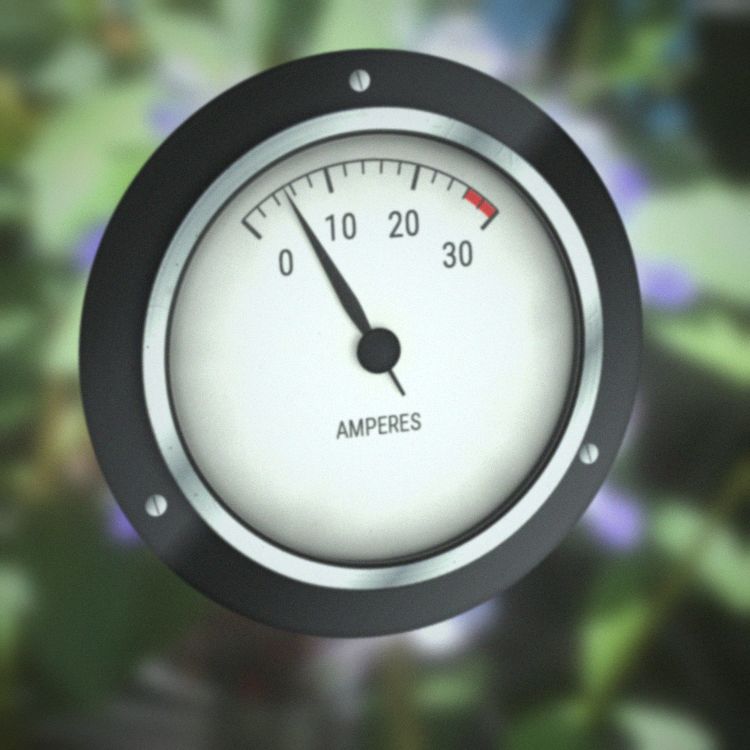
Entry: 5 A
